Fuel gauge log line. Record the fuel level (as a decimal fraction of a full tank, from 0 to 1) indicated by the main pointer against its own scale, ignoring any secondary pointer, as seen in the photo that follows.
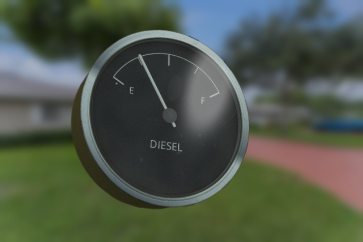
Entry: 0.25
